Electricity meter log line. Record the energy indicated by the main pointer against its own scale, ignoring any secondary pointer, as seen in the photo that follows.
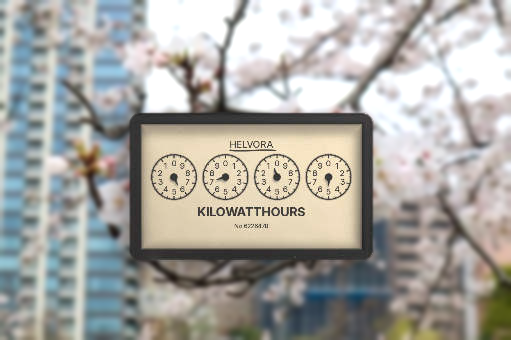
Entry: 5705 kWh
